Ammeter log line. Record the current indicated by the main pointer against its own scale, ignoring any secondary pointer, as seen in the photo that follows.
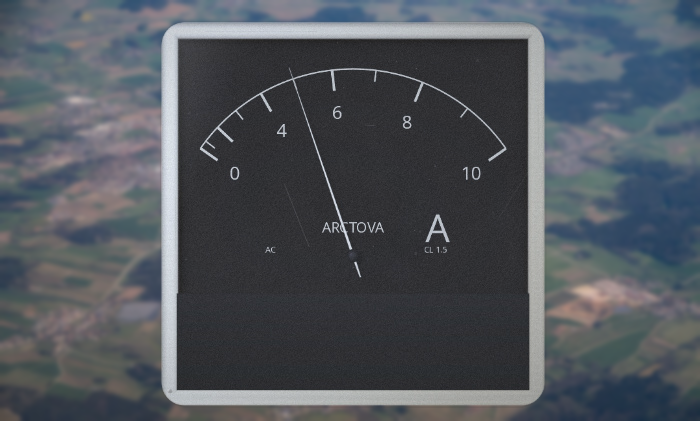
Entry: 5 A
